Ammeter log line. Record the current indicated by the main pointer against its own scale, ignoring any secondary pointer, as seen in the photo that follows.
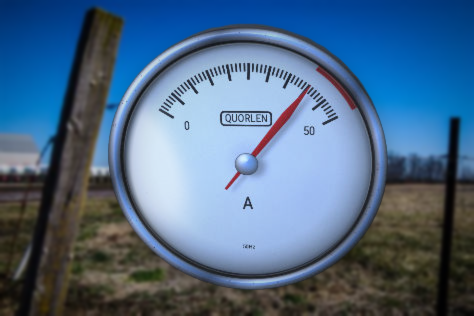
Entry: 40 A
